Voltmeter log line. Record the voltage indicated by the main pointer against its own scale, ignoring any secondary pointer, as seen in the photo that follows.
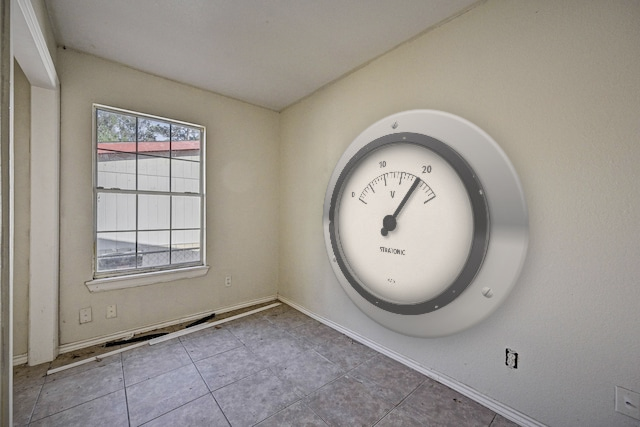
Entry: 20 V
